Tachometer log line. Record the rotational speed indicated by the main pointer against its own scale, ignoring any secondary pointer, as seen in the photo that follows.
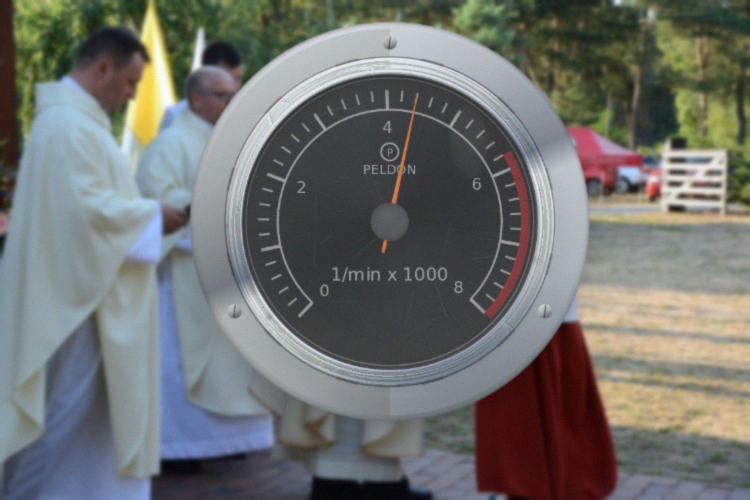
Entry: 4400 rpm
